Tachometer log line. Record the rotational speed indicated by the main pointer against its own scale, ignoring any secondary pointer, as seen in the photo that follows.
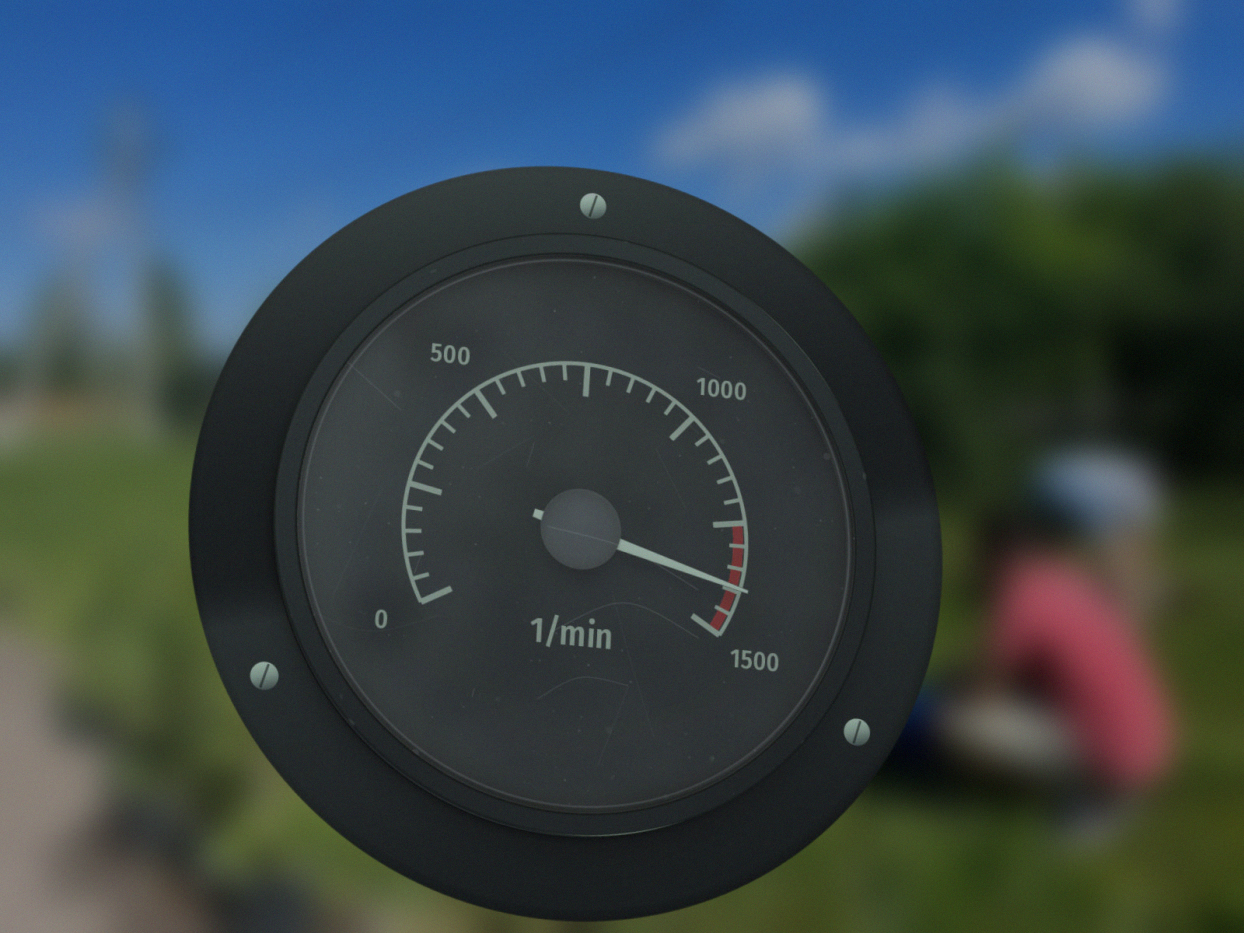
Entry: 1400 rpm
